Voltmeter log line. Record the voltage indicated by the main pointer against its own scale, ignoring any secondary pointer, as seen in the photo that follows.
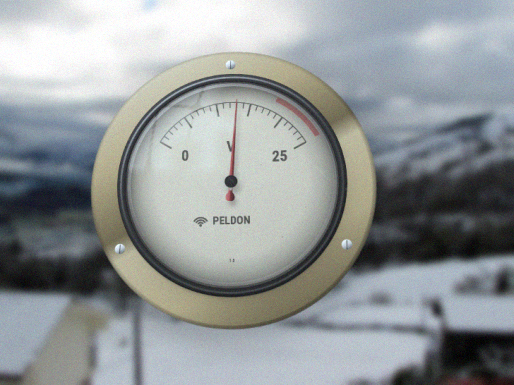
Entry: 13 V
